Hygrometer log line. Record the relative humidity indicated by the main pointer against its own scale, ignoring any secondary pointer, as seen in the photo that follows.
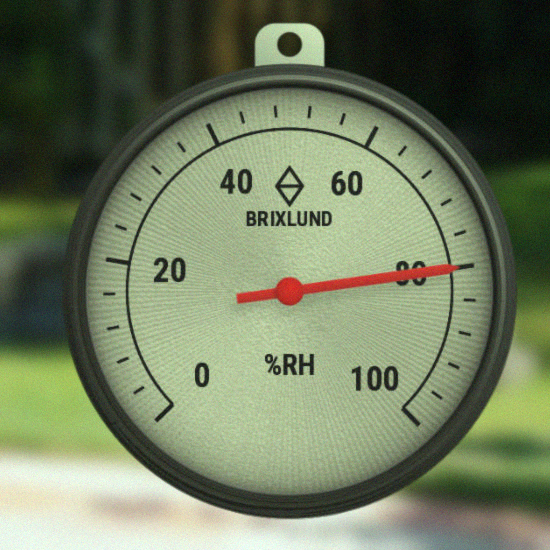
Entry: 80 %
